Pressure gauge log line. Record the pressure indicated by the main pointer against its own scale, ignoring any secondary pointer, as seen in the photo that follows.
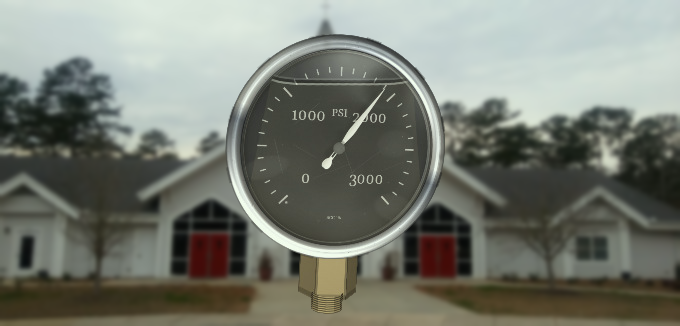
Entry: 1900 psi
